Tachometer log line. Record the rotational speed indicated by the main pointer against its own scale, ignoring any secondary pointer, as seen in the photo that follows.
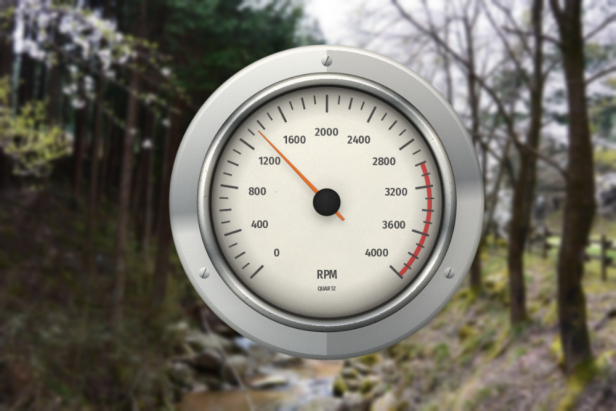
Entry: 1350 rpm
